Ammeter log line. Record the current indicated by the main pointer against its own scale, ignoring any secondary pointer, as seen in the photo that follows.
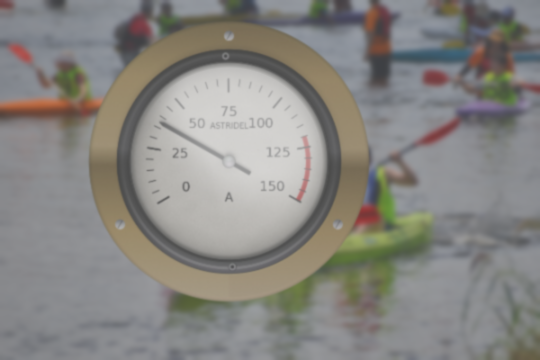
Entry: 37.5 A
